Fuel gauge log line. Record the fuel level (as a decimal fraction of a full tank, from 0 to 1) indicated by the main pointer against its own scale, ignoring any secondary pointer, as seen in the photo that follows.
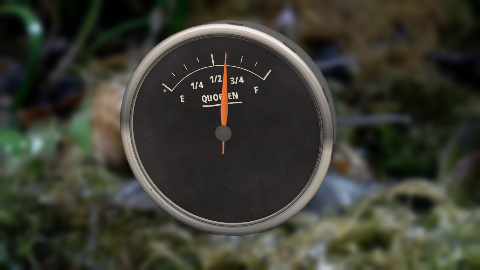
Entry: 0.625
